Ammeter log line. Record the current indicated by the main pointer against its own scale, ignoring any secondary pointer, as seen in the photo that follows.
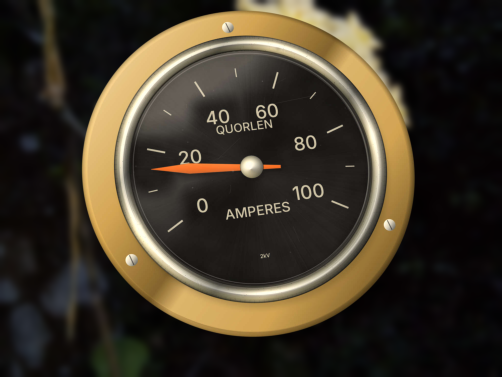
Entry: 15 A
